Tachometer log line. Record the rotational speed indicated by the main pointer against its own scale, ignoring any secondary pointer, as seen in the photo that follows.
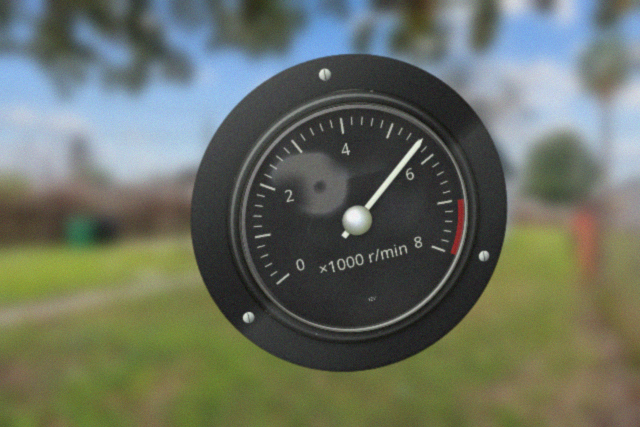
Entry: 5600 rpm
